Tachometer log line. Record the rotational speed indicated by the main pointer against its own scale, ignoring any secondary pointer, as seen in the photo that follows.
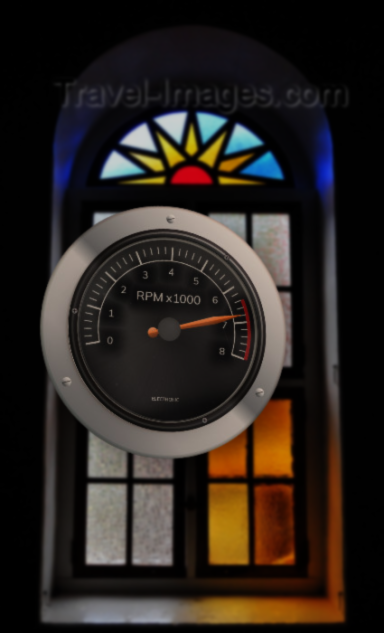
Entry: 6800 rpm
